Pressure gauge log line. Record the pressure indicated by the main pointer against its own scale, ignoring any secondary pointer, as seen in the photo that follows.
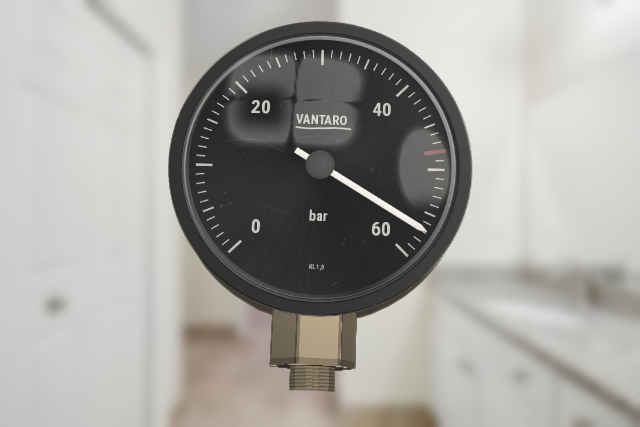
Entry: 57 bar
